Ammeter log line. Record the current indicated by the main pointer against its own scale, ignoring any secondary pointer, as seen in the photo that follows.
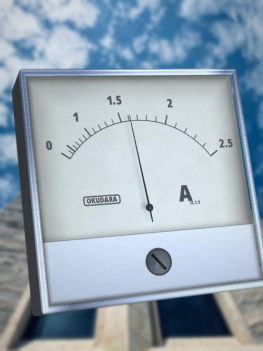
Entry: 1.6 A
